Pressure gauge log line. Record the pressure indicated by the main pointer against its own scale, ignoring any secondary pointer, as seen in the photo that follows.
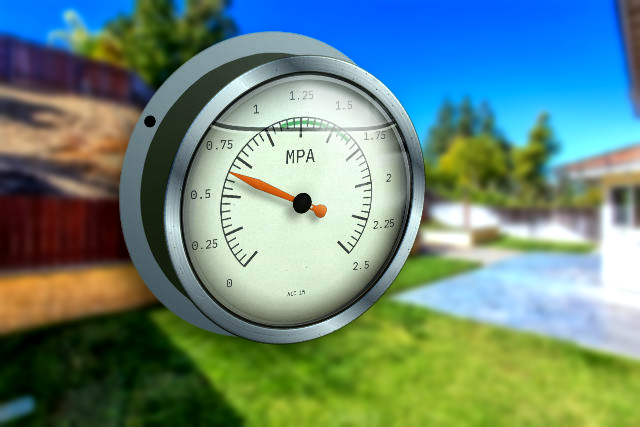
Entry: 0.65 MPa
